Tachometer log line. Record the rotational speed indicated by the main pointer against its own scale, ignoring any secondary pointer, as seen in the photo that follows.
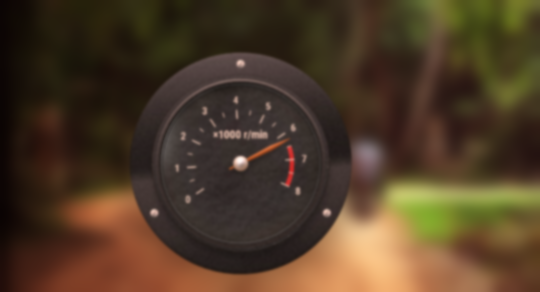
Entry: 6250 rpm
